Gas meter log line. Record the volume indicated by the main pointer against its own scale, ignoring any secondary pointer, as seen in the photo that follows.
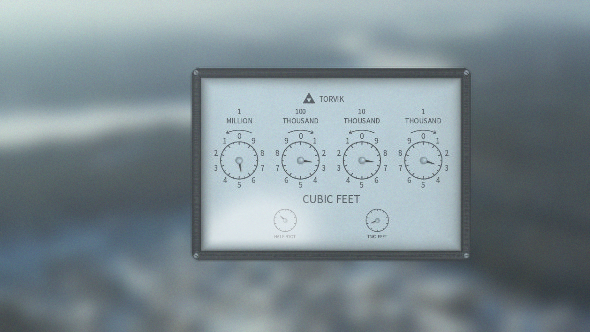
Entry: 527300 ft³
